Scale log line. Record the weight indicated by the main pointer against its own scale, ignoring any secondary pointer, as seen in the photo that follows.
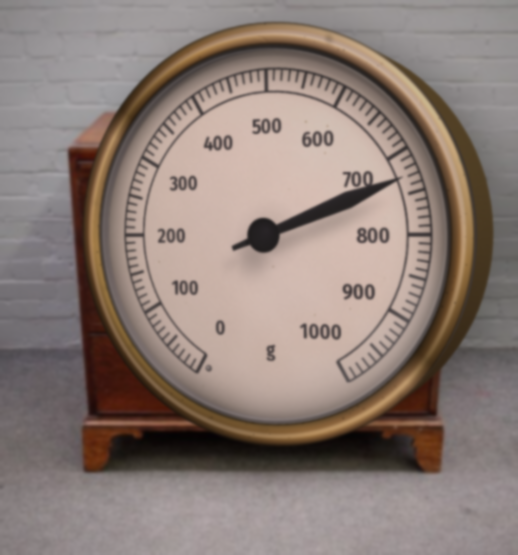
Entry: 730 g
